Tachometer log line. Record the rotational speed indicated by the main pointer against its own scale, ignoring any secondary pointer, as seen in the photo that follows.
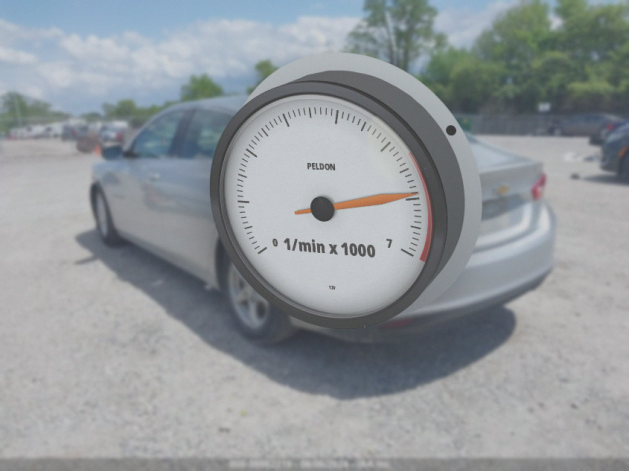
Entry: 5900 rpm
